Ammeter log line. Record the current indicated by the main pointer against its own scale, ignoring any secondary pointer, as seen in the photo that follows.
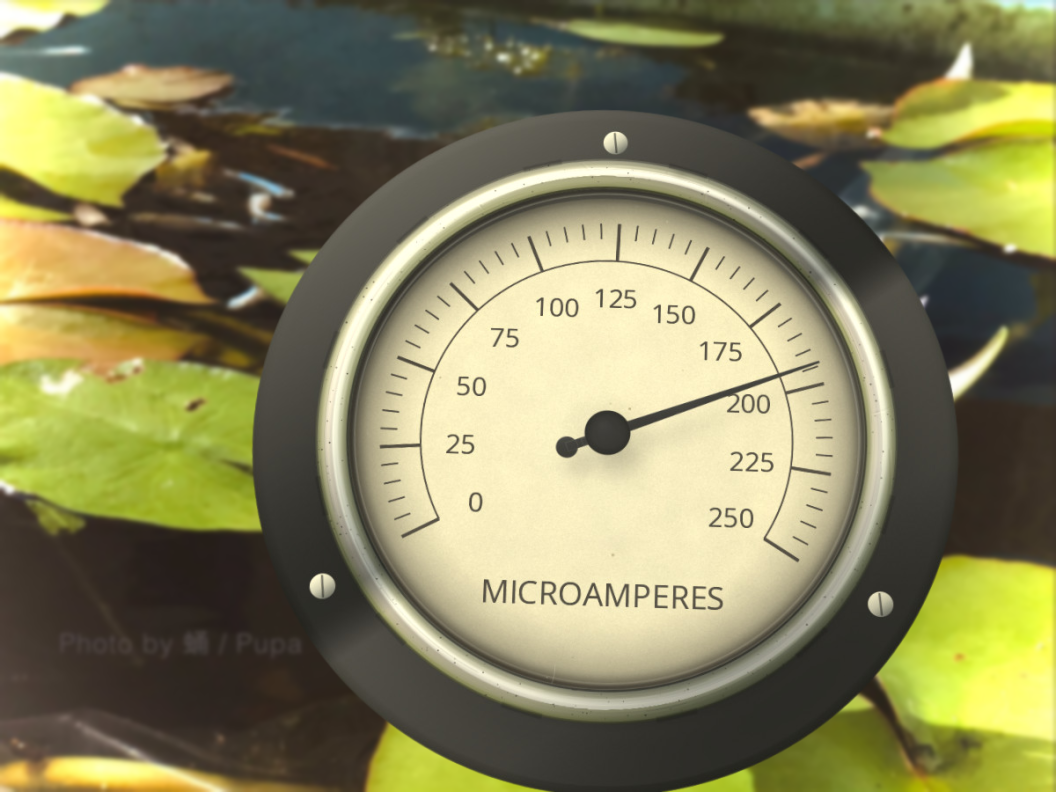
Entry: 195 µA
